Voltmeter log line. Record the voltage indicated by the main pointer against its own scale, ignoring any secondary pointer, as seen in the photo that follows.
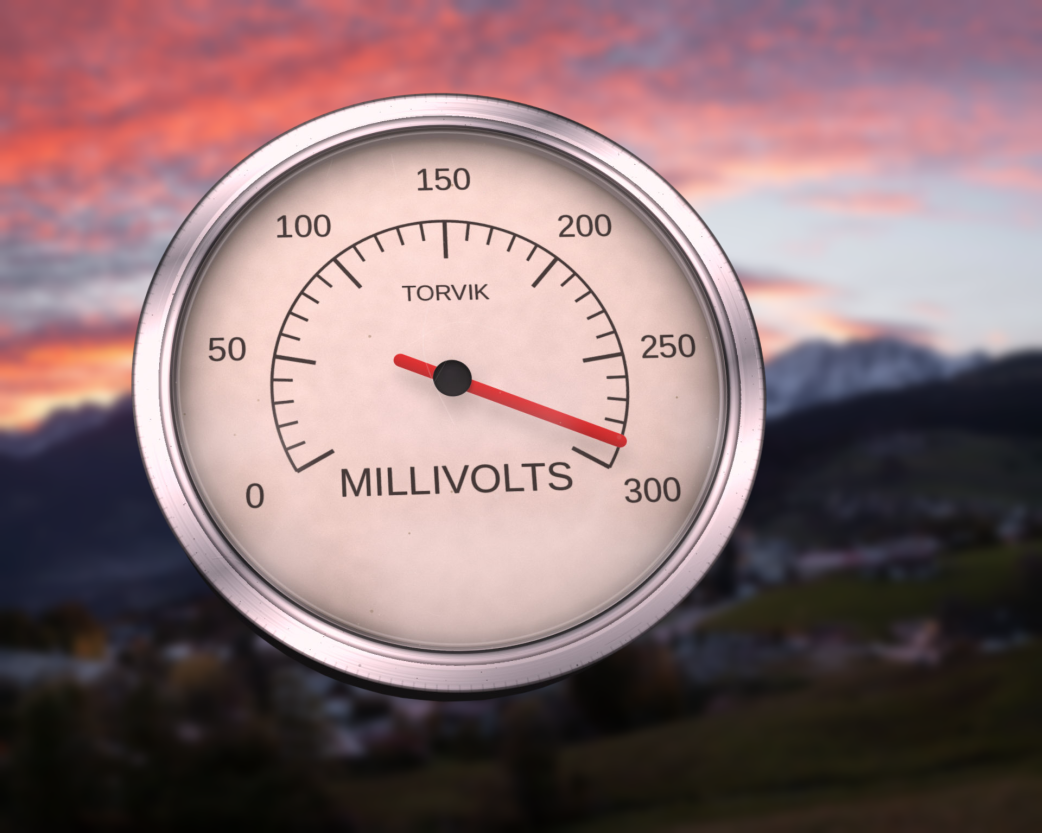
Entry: 290 mV
